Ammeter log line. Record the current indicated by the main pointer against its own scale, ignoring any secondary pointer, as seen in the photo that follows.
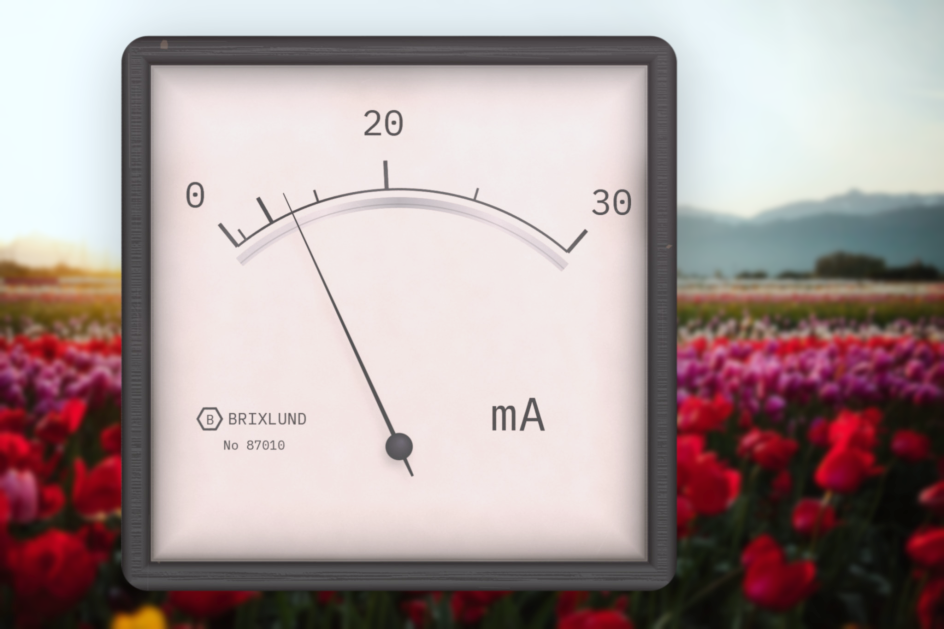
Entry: 12.5 mA
